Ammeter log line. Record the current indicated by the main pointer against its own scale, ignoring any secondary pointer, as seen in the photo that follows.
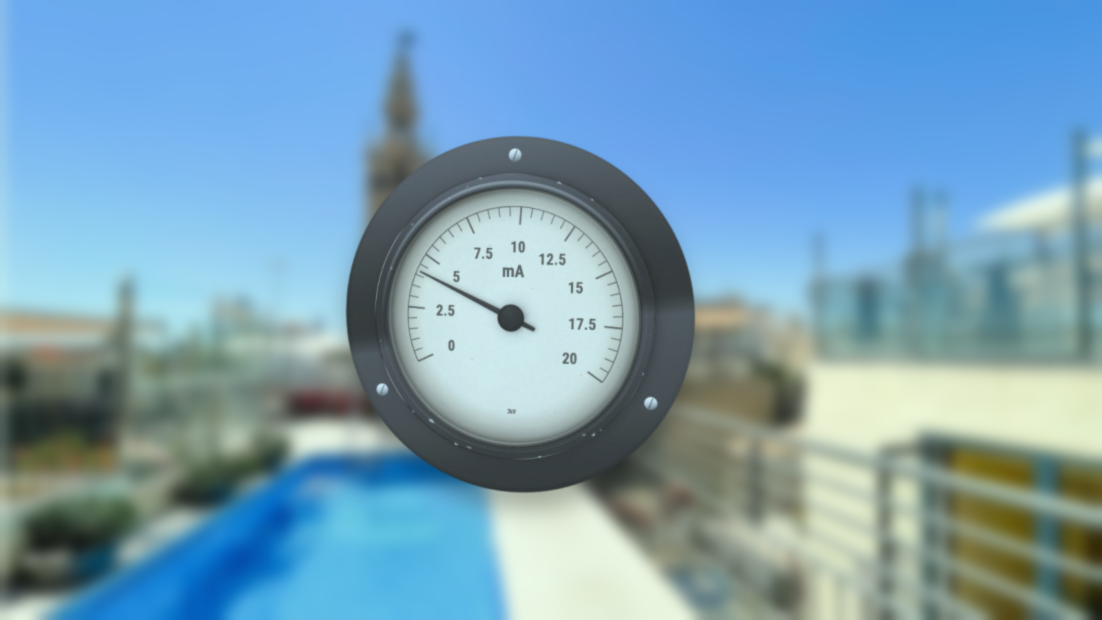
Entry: 4.25 mA
